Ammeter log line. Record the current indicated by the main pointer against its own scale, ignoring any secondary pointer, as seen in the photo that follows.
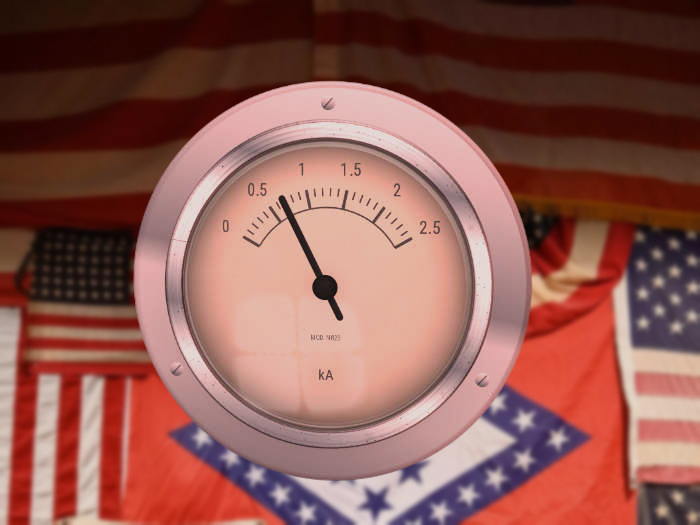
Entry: 0.7 kA
